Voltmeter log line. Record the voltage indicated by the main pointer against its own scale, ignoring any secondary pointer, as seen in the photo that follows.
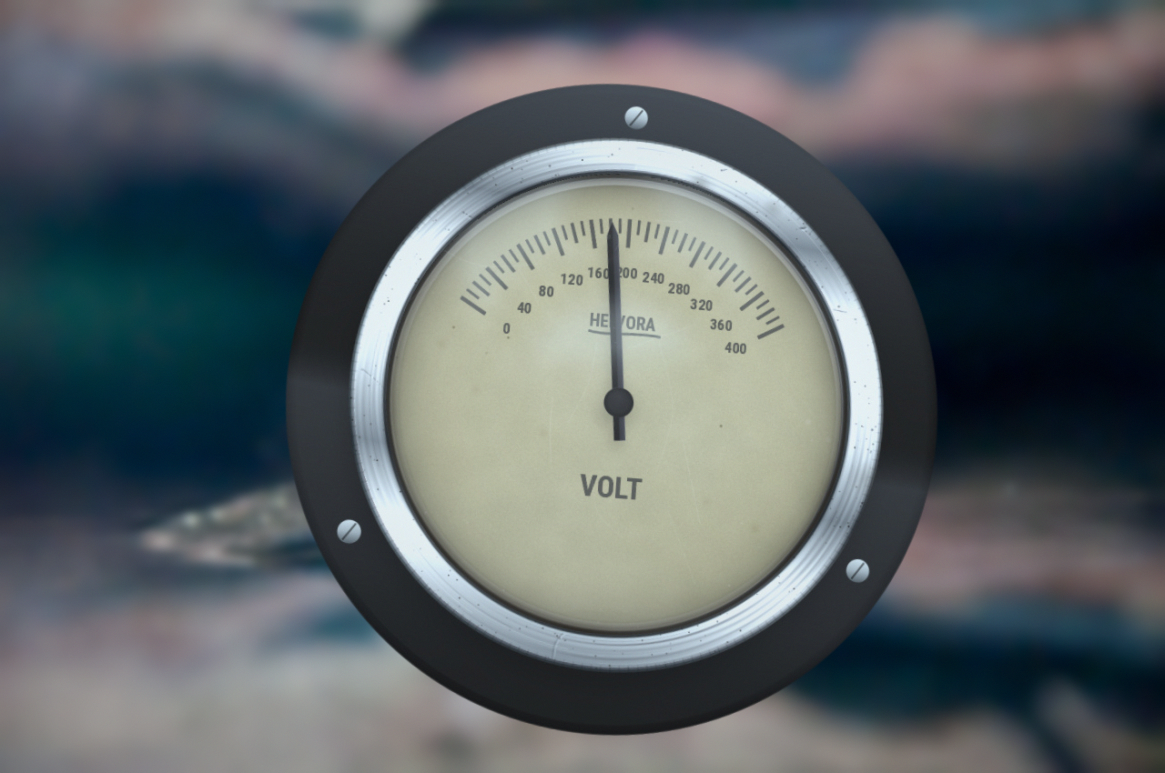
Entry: 180 V
